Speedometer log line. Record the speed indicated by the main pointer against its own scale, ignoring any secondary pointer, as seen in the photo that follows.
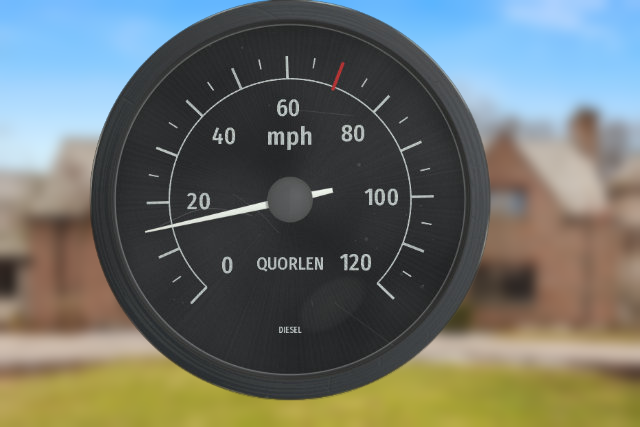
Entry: 15 mph
